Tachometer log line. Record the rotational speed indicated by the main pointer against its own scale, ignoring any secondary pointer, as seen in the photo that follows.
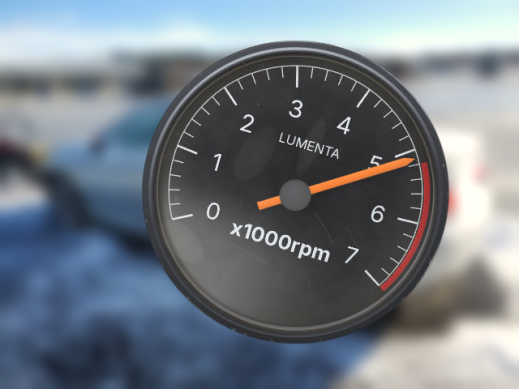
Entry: 5100 rpm
